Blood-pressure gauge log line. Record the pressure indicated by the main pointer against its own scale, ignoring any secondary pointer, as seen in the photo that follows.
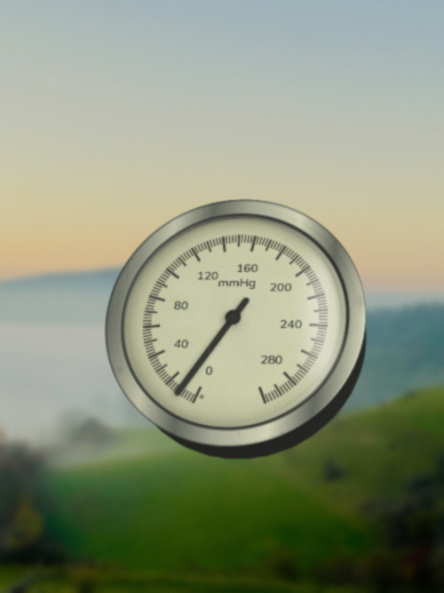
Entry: 10 mmHg
